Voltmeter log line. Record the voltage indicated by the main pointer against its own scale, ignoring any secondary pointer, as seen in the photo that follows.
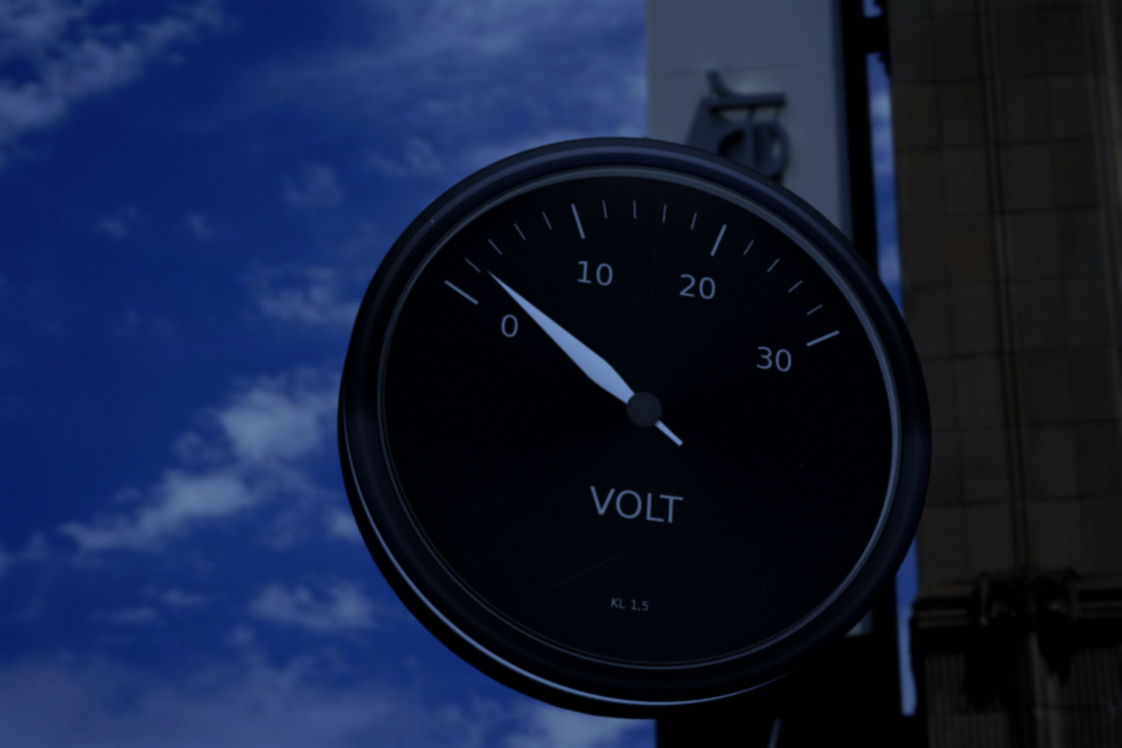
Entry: 2 V
